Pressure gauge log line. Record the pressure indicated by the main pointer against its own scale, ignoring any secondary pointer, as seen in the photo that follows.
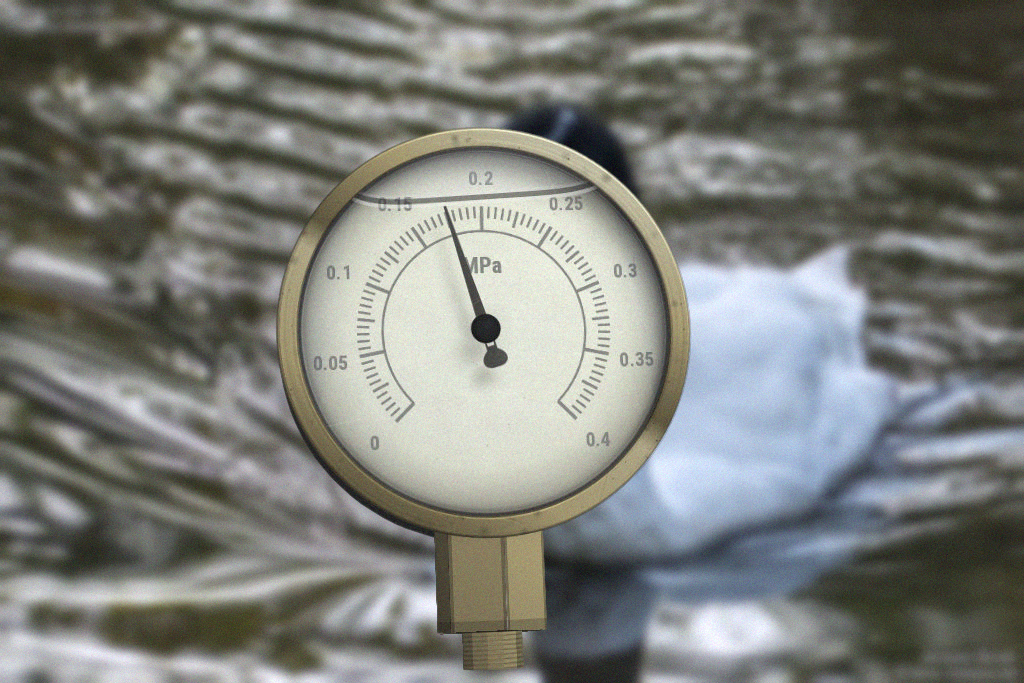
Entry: 0.175 MPa
